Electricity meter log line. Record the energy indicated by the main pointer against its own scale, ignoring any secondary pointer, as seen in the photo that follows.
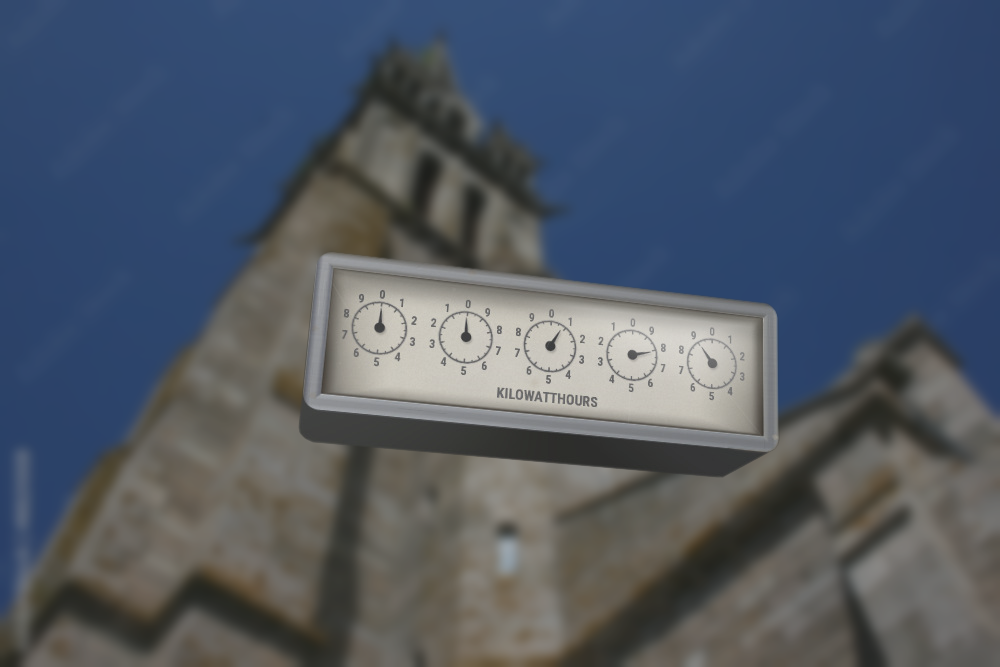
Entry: 79 kWh
